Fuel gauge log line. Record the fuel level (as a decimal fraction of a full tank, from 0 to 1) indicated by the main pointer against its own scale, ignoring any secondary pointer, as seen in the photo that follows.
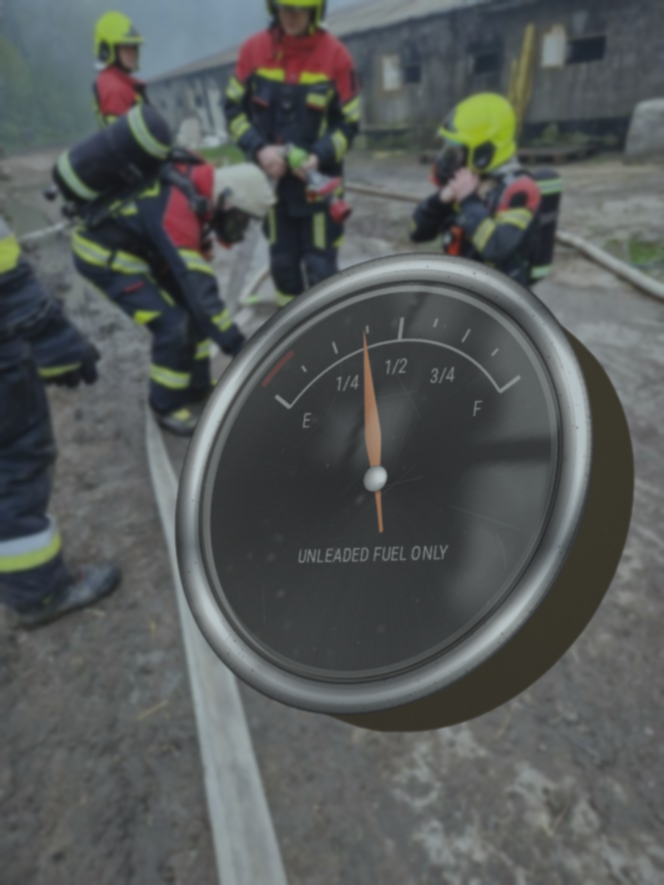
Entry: 0.375
